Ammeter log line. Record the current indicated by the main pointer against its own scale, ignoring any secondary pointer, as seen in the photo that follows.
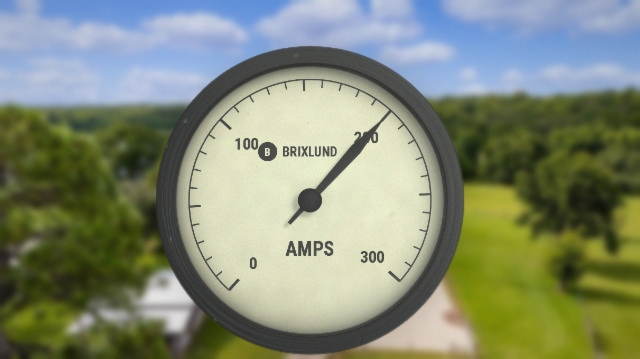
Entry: 200 A
